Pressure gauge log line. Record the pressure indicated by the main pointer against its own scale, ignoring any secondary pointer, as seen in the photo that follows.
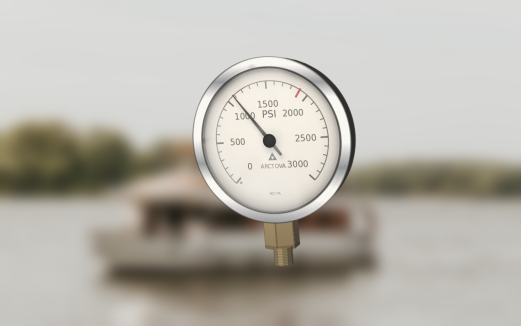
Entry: 1100 psi
